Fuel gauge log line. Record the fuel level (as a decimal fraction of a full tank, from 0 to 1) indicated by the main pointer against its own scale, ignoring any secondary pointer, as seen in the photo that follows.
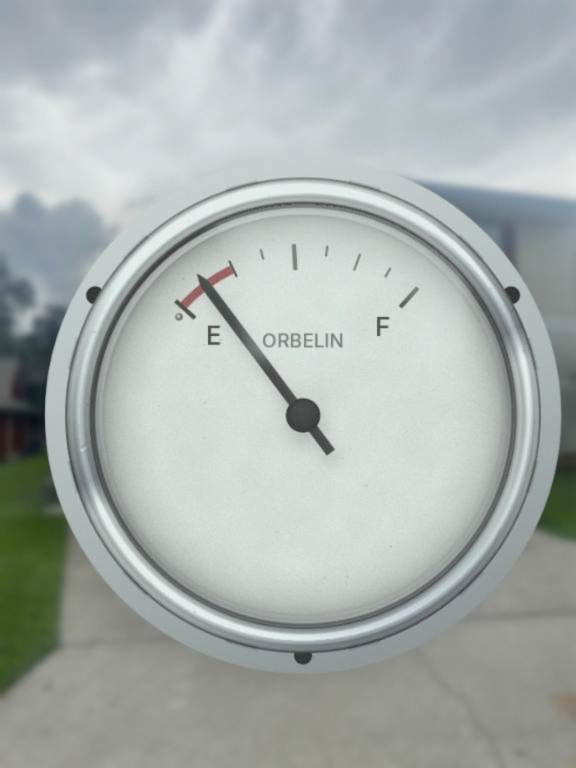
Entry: 0.125
